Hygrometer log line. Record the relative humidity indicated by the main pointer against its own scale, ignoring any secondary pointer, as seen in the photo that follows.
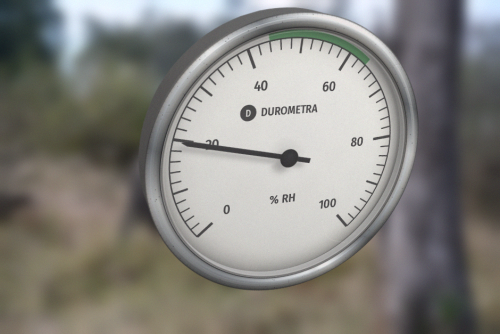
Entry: 20 %
